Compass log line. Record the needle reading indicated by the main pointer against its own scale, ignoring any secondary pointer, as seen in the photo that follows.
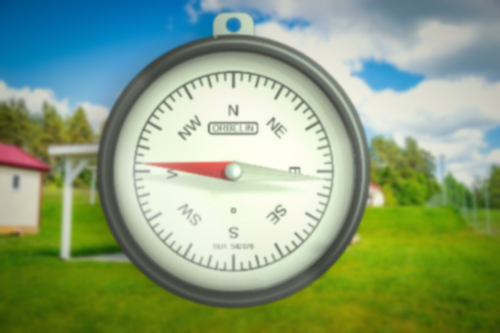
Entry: 275 °
